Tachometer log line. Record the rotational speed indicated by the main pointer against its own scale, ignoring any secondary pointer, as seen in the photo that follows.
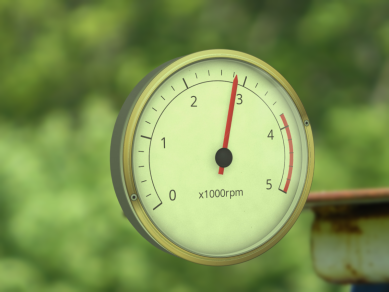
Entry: 2800 rpm
